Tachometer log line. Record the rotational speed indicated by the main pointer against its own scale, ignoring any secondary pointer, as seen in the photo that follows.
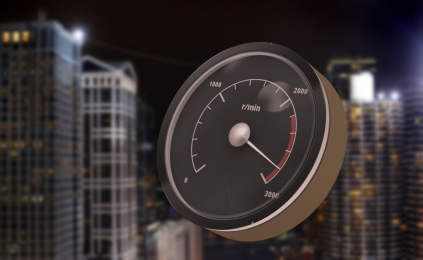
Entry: 2800 rpm
